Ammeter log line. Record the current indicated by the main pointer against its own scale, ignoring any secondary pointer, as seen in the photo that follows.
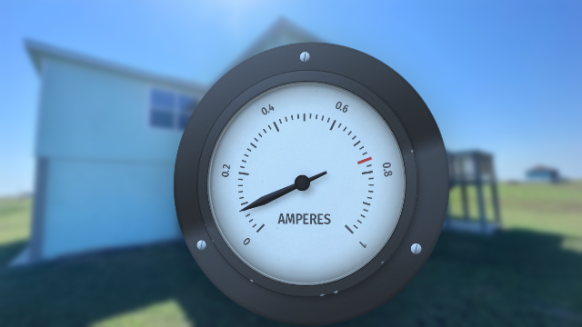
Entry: 0.08 A
